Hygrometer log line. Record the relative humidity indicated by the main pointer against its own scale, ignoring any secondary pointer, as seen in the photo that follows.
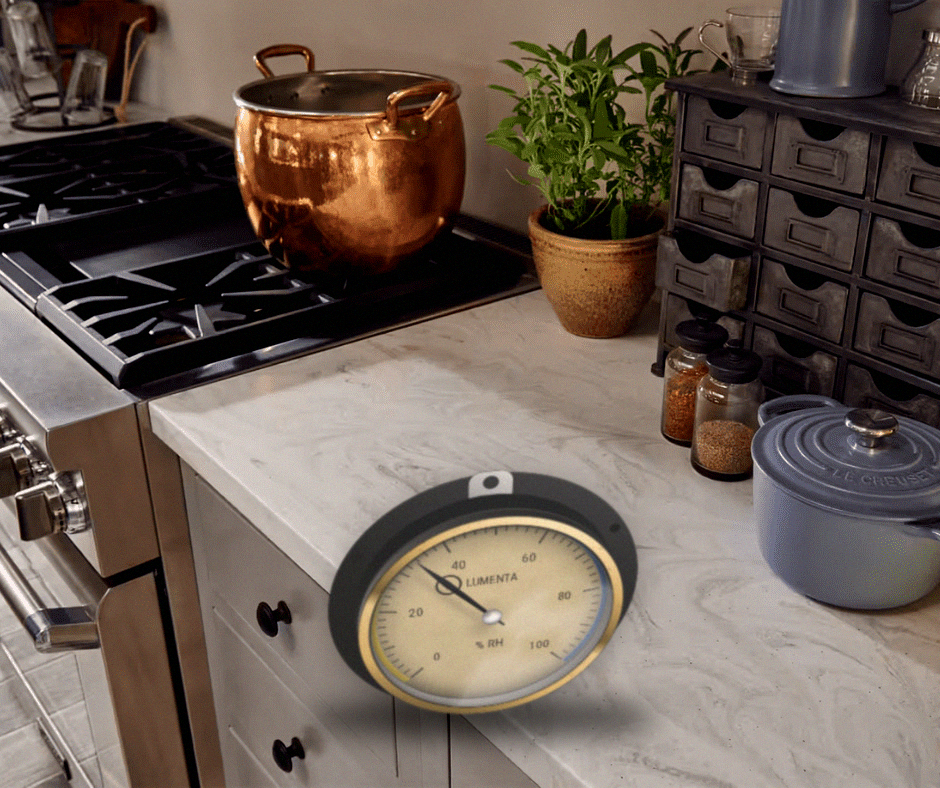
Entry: 34 %
